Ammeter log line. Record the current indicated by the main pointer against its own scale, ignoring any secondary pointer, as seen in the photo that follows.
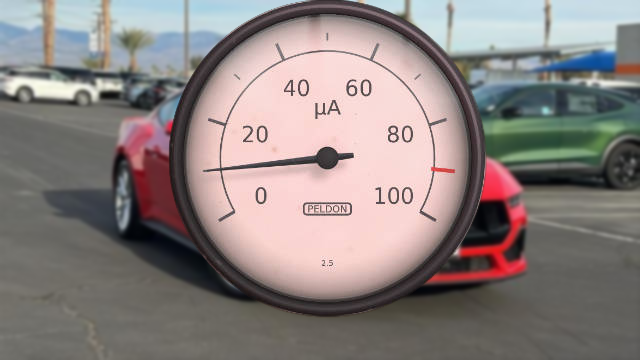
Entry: 10 µA
